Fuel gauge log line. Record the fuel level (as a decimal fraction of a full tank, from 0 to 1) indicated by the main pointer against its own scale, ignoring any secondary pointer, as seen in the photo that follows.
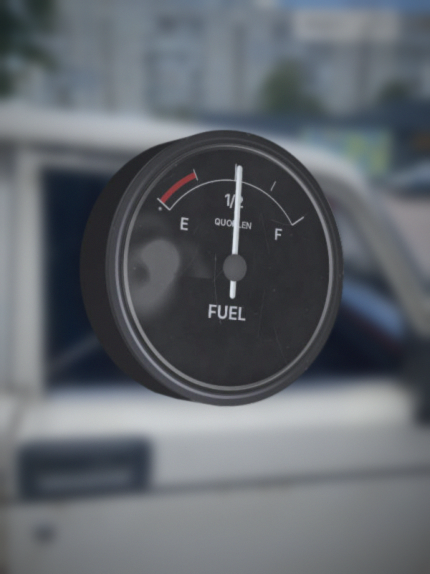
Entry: 0.5
